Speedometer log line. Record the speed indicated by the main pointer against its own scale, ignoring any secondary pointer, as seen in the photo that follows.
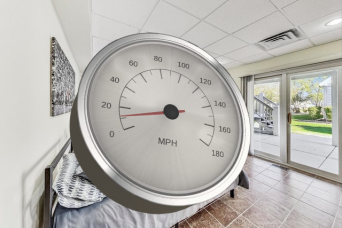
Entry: 10 mph
